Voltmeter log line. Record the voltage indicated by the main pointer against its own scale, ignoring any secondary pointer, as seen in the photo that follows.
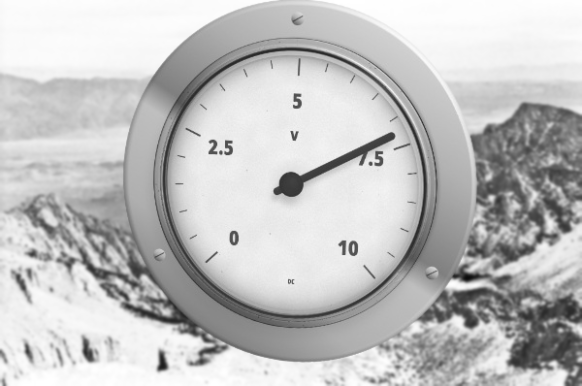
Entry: 7.25 V
